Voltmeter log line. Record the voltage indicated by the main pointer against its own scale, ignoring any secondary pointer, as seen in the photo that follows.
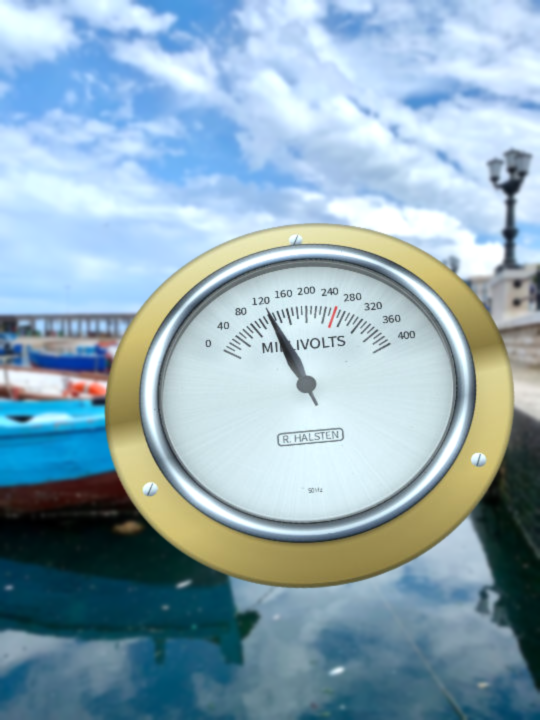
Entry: 120 mV
